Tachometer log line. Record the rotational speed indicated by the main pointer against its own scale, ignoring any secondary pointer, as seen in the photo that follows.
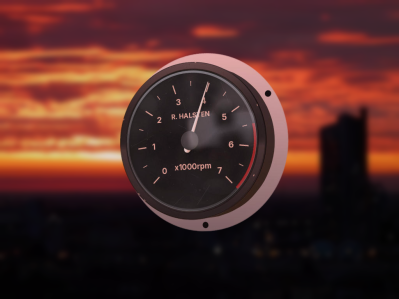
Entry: 4000 rpm
